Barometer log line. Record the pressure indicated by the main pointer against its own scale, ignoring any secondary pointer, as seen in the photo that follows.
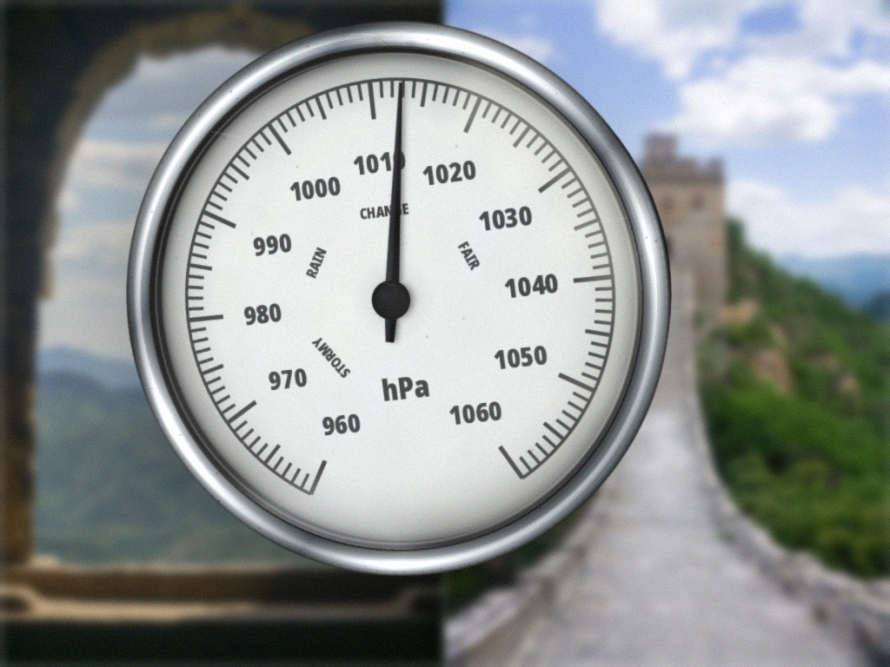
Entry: 1013 hPa
